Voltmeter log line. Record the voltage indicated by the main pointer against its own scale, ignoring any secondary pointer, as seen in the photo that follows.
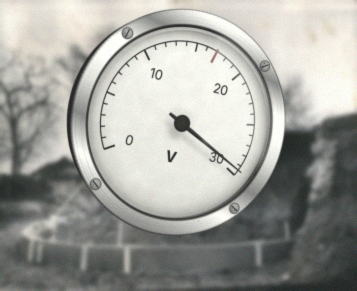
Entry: 29.5 V
